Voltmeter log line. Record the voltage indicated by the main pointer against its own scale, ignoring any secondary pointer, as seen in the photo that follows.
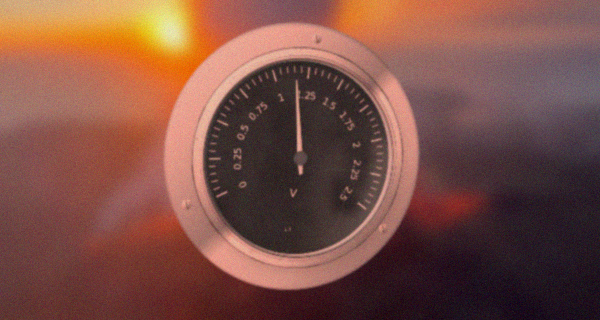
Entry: 1.15 V
